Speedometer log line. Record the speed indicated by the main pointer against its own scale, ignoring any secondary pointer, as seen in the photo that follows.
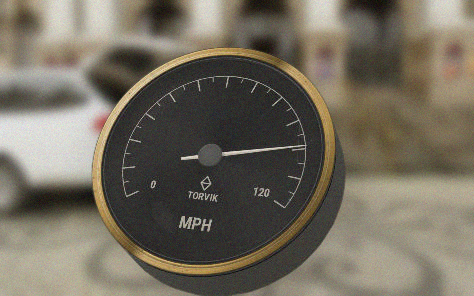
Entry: 100 mph
